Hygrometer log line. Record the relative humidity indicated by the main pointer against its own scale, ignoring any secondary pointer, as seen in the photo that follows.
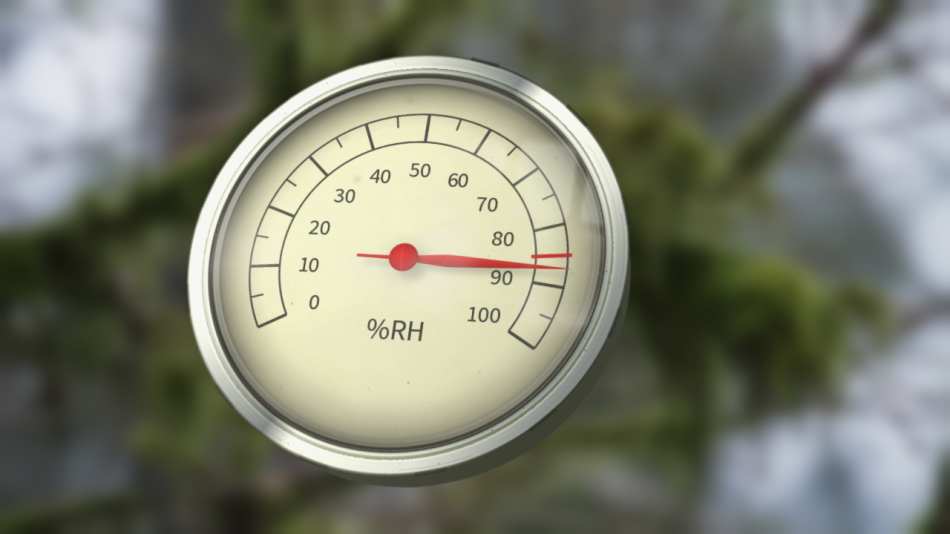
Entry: 87.5 %
